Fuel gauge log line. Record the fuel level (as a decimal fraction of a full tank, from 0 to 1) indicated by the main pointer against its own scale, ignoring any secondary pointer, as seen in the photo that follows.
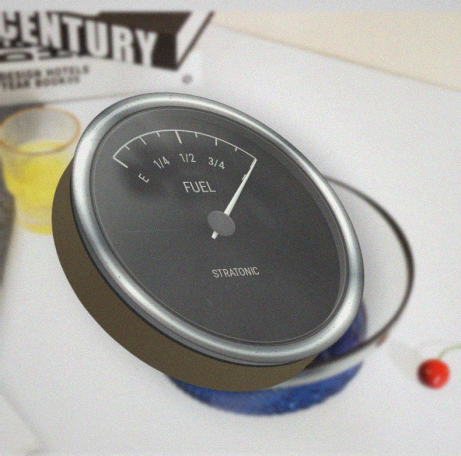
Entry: 1
